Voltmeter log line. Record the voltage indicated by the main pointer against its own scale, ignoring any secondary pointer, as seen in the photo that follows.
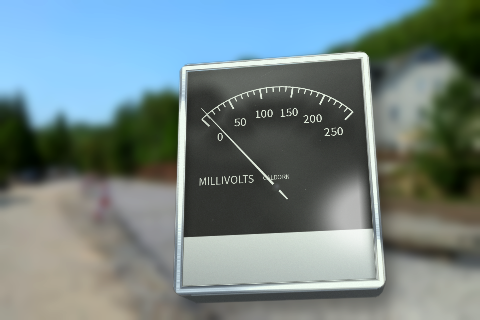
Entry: 10 mV
